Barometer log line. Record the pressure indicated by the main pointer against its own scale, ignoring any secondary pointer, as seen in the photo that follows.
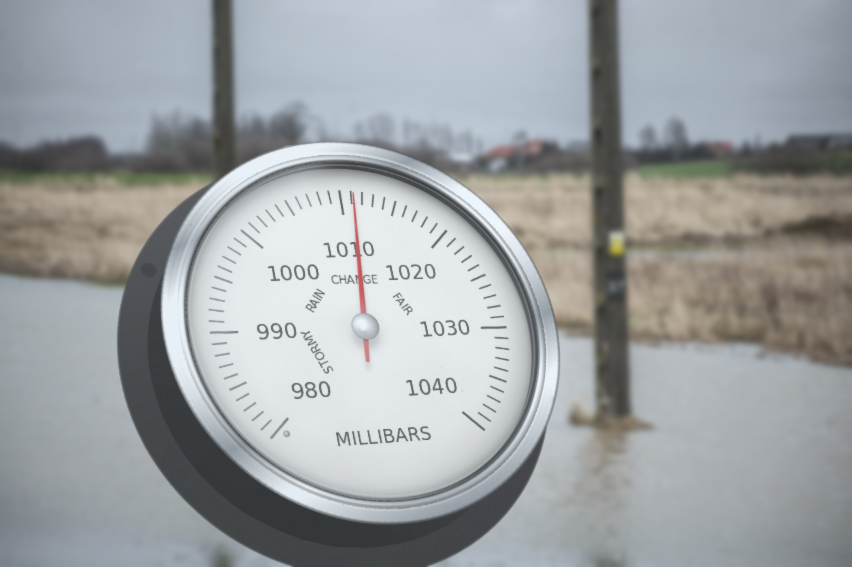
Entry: 1011 mbar
